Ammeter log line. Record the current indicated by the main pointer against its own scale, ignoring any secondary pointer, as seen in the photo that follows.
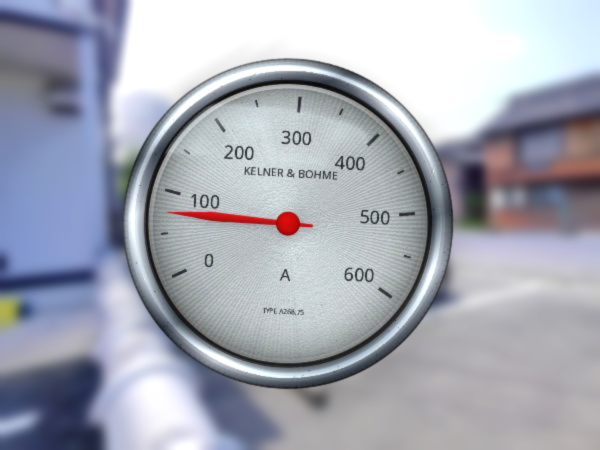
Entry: 75 A
